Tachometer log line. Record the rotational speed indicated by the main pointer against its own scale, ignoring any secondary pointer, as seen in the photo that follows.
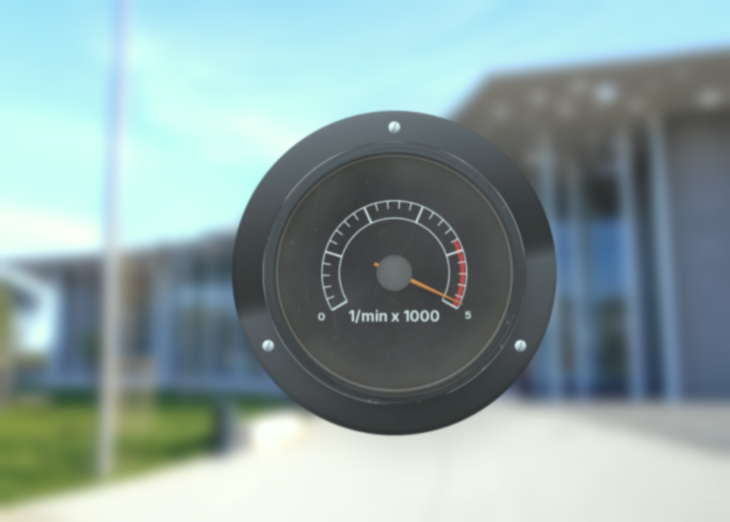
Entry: 4900 rpm
